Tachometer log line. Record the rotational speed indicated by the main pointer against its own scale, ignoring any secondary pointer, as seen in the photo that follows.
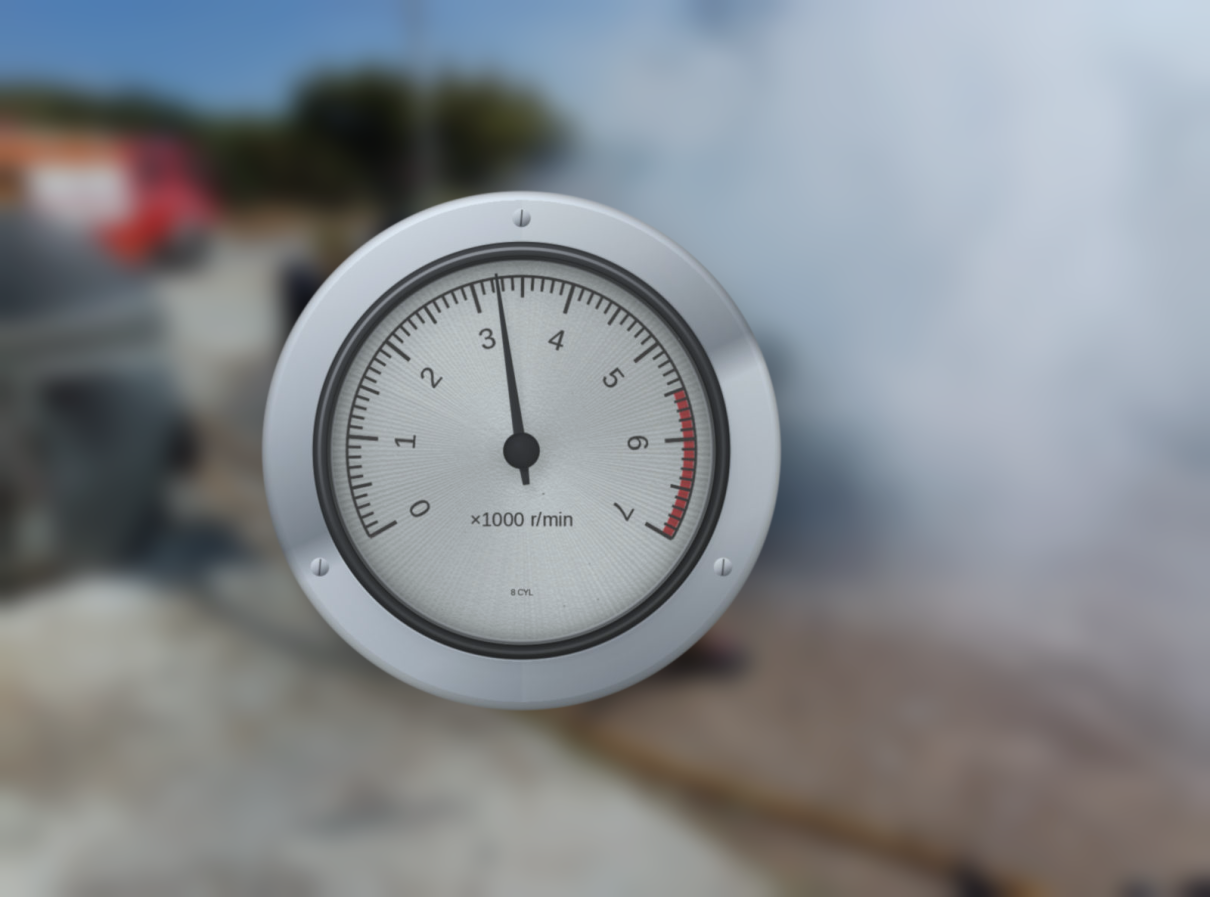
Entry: 3250 rpm
